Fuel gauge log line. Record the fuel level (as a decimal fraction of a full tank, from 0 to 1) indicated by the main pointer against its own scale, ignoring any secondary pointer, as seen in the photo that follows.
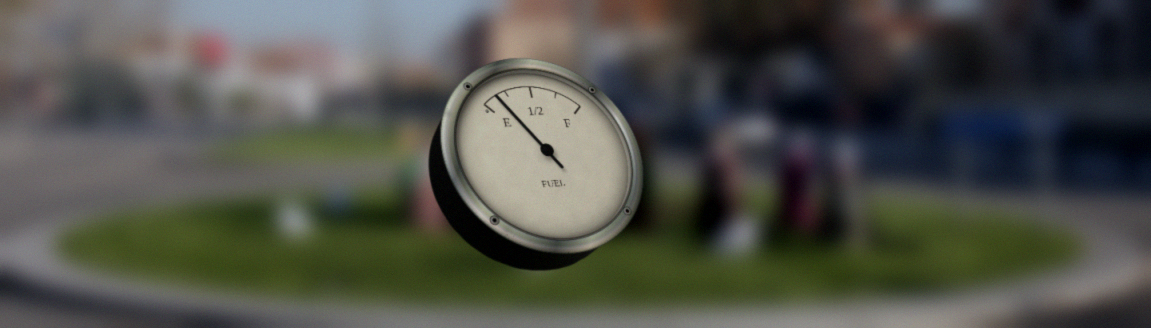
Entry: 0.125
